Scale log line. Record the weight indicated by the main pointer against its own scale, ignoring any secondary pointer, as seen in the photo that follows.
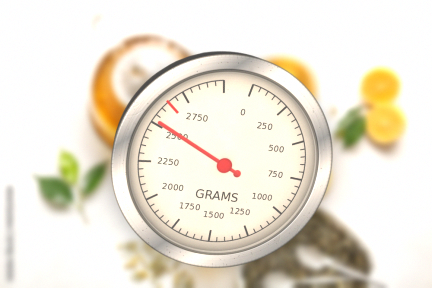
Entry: 2525 g
